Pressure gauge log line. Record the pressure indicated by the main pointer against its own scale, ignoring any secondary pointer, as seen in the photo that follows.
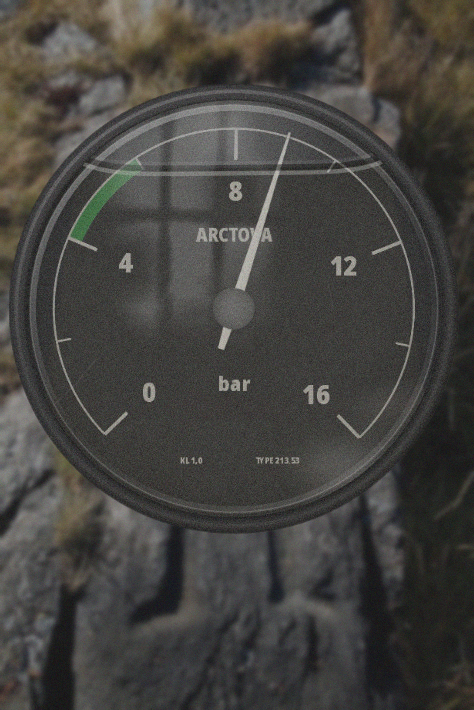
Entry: 9 bar
